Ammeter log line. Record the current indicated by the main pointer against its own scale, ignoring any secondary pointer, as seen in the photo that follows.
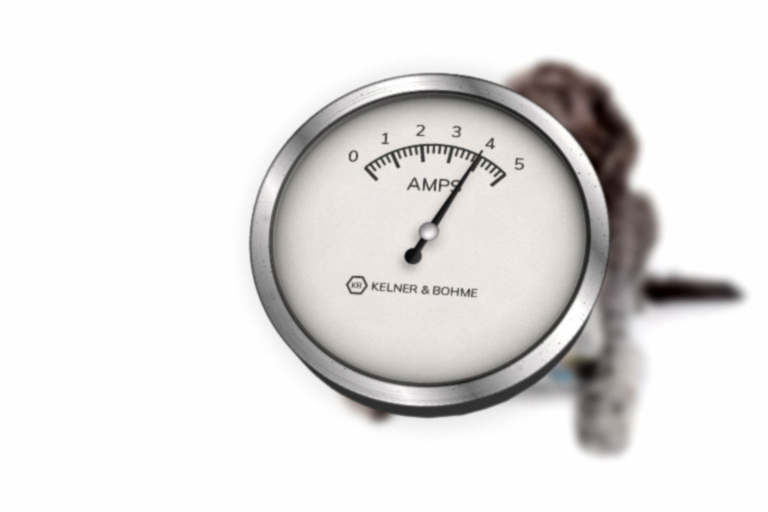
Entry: 4 A
